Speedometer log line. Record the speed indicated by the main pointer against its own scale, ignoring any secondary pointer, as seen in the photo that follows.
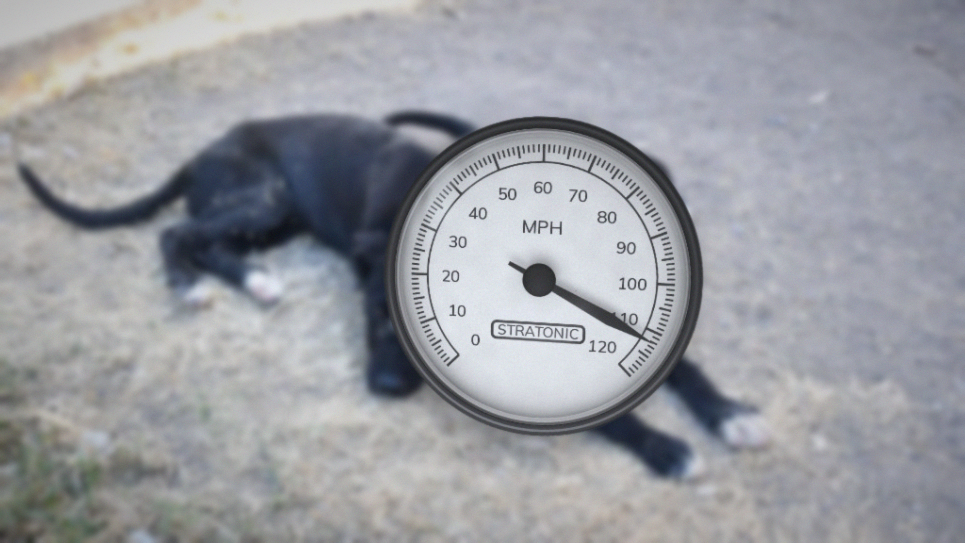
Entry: 112 mph
